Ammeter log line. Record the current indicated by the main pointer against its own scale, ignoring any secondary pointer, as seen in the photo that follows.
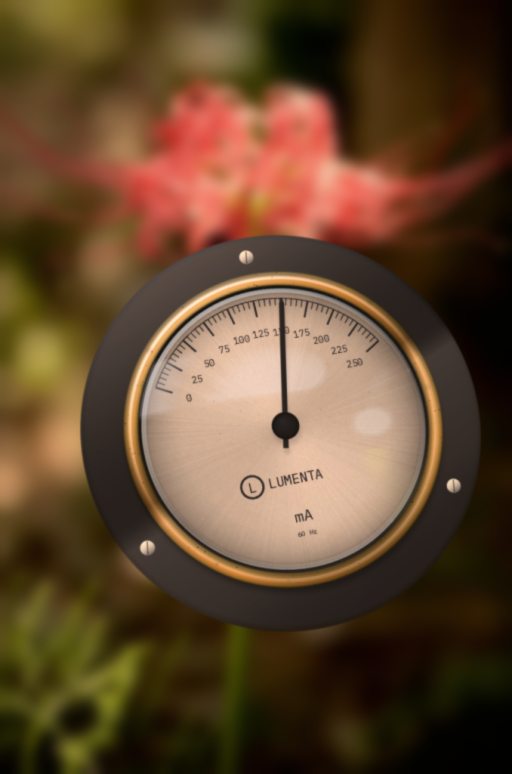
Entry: 150 mA
